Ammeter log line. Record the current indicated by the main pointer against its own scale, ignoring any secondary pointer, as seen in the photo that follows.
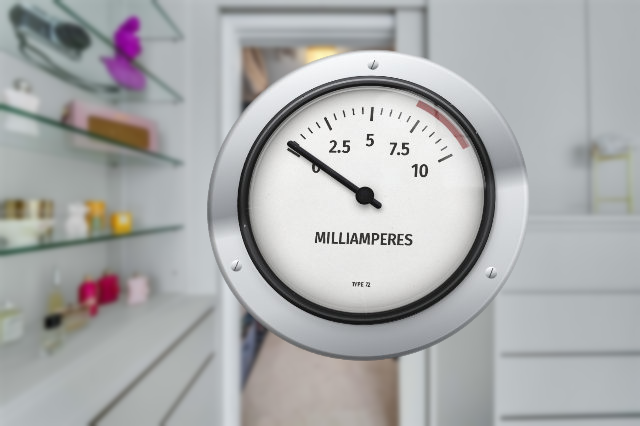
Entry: 0.25 mA
